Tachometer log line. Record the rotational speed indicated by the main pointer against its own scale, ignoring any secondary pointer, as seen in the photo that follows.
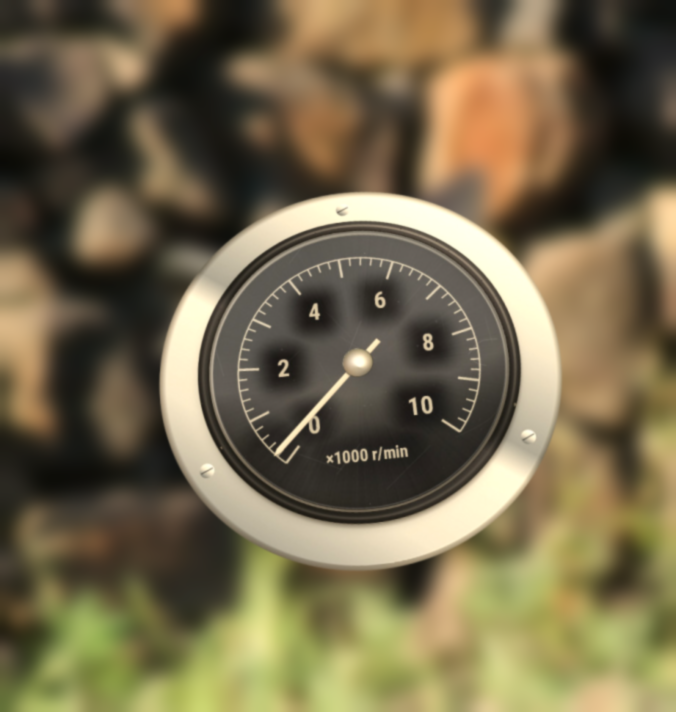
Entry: 200 rpm
